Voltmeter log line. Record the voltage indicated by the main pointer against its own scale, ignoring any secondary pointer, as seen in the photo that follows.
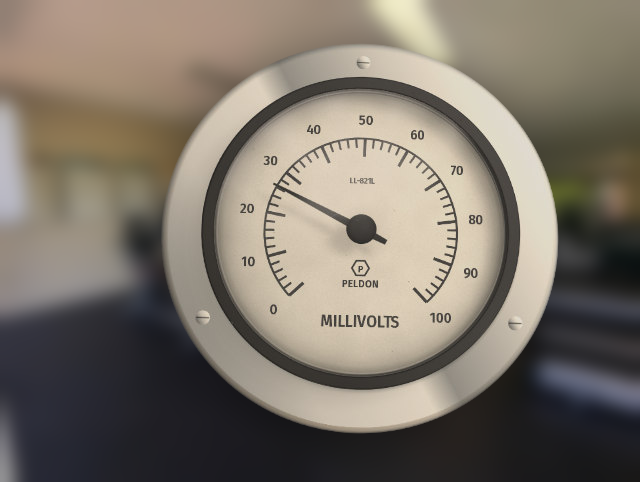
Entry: 26 mV
